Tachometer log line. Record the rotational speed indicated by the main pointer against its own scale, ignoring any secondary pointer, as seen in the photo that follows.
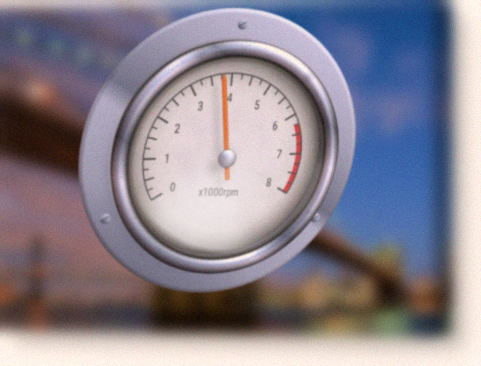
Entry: 3750 rpm
